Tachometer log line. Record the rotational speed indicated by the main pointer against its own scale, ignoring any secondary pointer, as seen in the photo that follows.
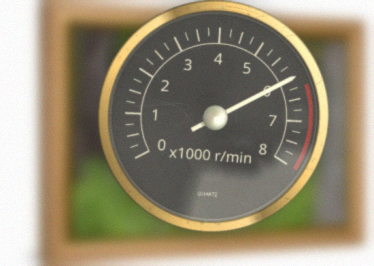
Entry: 6000 rpm
